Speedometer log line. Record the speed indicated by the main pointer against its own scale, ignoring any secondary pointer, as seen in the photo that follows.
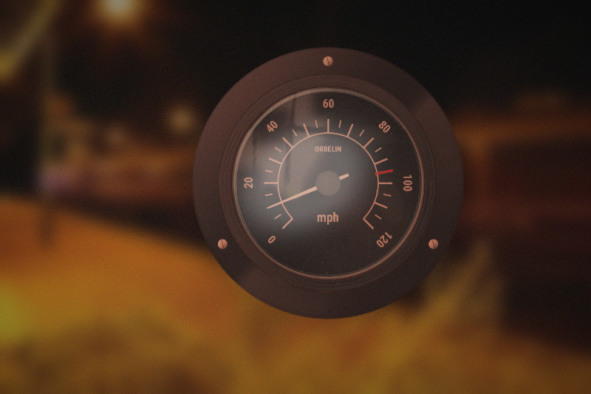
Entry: 10 mph
